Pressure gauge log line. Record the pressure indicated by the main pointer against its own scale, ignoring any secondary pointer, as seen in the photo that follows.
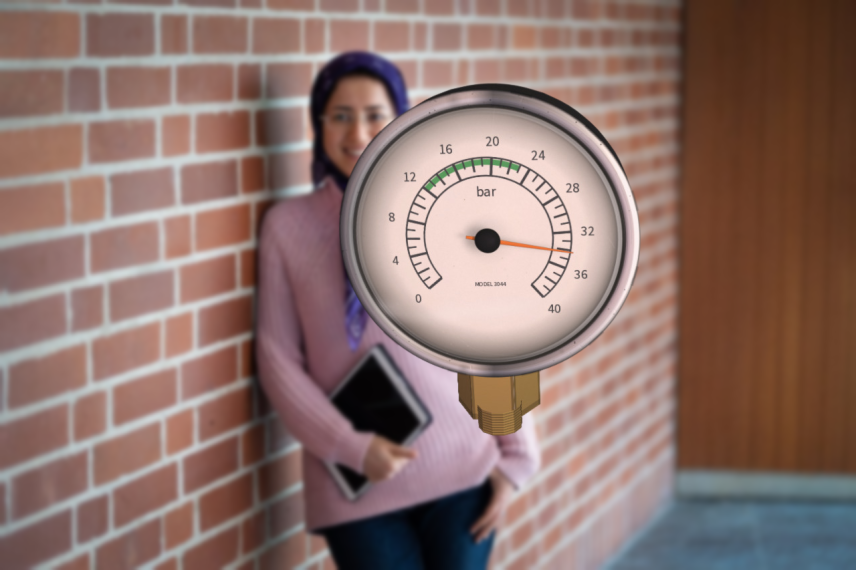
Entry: 34 bar
